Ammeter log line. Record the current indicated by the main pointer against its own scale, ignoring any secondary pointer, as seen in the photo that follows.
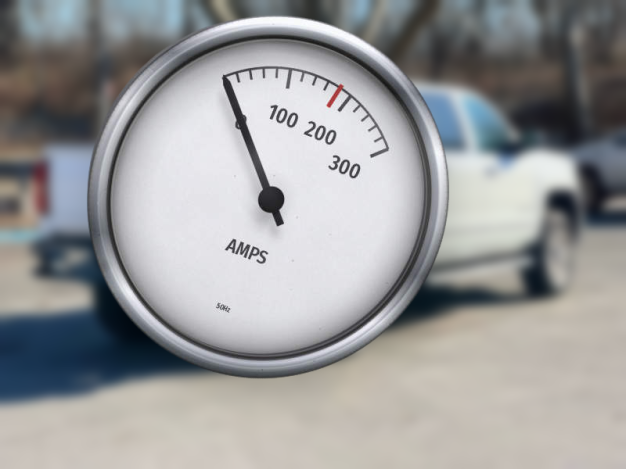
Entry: 0 A
